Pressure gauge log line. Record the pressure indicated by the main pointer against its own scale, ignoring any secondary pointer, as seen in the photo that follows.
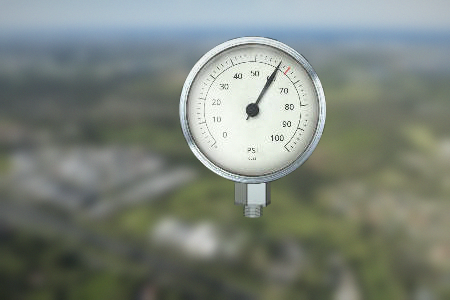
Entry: 60 psi
